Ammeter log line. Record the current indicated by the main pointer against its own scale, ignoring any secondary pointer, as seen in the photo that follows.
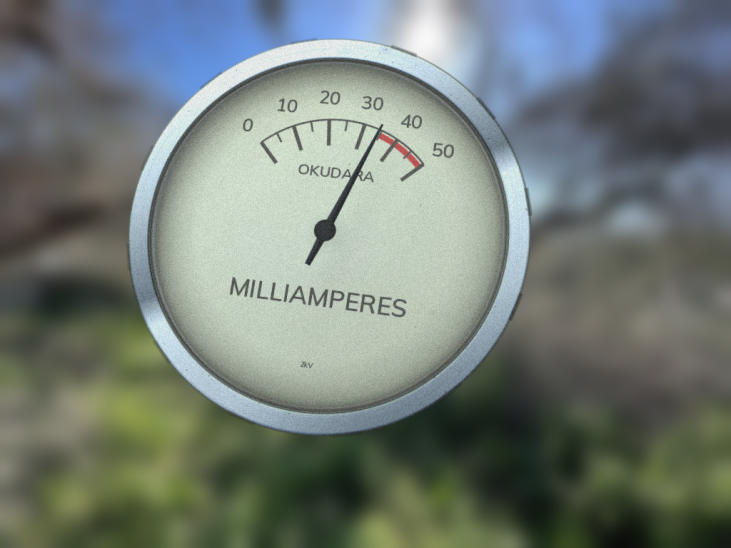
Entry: 35 mA
